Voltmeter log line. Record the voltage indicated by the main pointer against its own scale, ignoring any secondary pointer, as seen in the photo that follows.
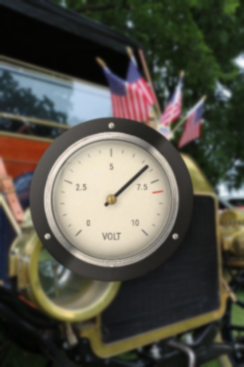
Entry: 6.75 V
